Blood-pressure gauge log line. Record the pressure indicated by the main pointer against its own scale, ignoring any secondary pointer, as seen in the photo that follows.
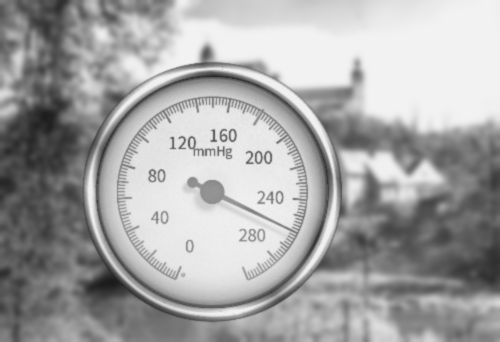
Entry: 260 mmHg
